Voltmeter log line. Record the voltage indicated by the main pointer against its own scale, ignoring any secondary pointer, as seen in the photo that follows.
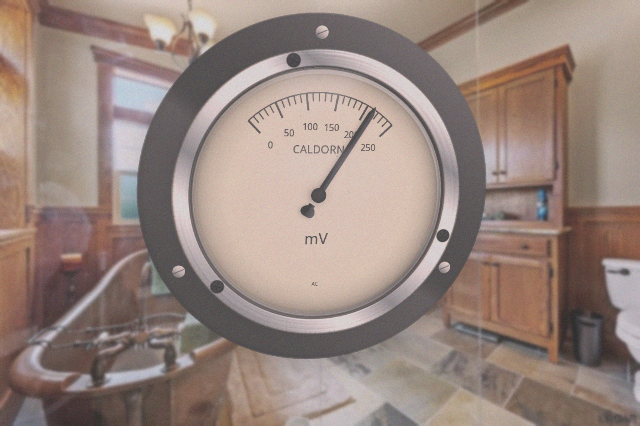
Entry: 210 mV
